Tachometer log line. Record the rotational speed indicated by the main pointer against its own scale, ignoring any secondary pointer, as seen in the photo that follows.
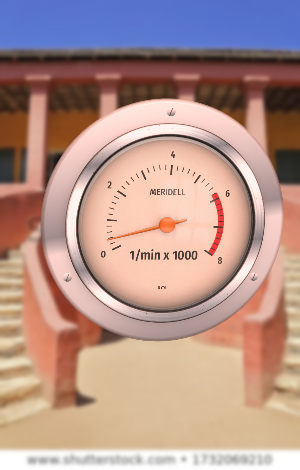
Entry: 400 rpm
